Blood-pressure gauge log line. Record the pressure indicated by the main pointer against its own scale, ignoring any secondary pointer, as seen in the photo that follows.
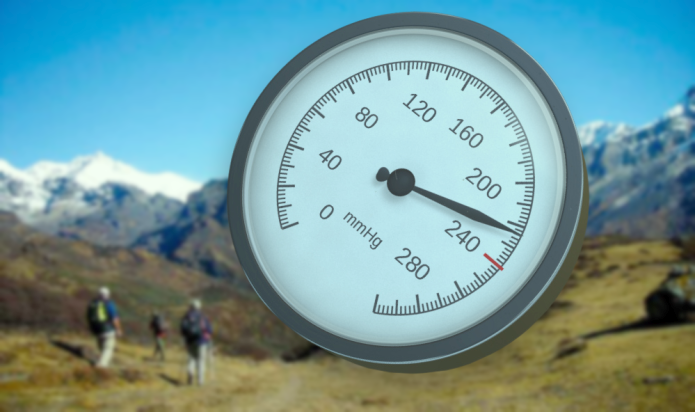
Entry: 224 mmHg
